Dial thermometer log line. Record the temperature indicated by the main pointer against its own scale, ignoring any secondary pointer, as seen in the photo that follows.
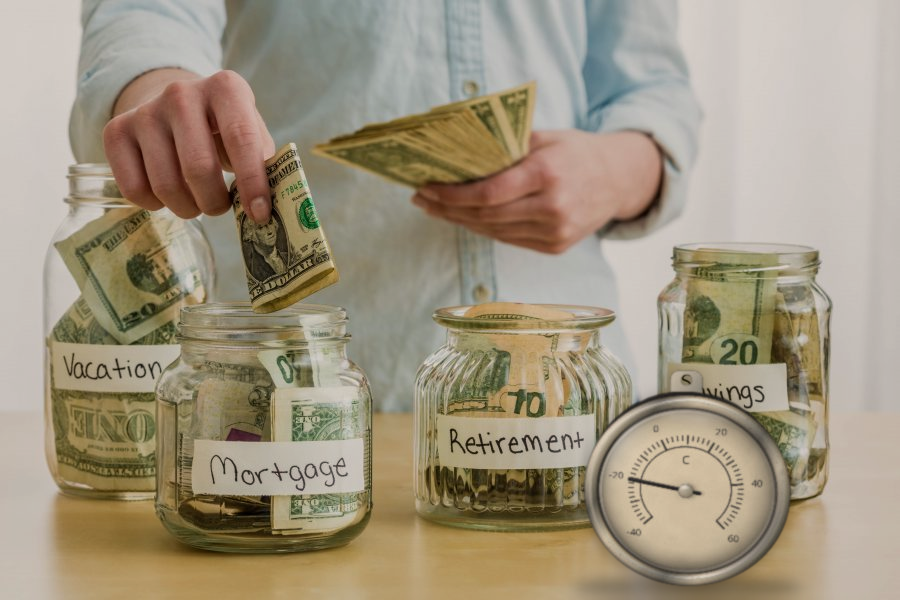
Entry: -20 °C
